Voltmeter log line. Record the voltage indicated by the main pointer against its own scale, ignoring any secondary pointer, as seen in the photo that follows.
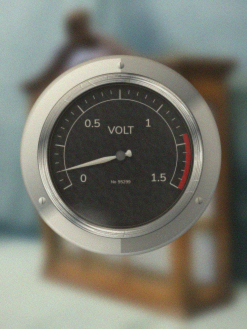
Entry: 0.1 V
